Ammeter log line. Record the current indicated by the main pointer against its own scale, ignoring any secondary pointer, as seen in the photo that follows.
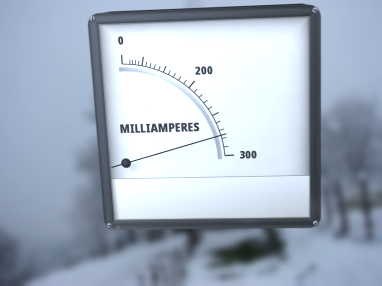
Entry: 275 mA
